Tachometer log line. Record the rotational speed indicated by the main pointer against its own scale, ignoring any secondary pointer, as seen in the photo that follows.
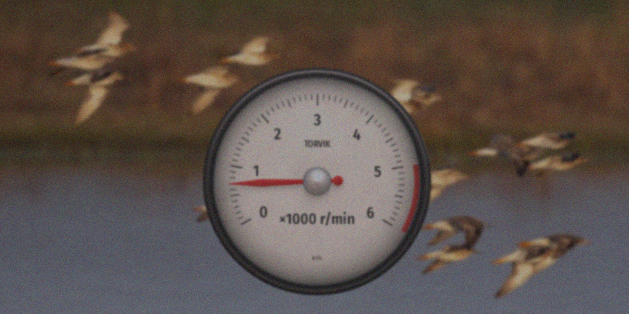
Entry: 700 rpm
